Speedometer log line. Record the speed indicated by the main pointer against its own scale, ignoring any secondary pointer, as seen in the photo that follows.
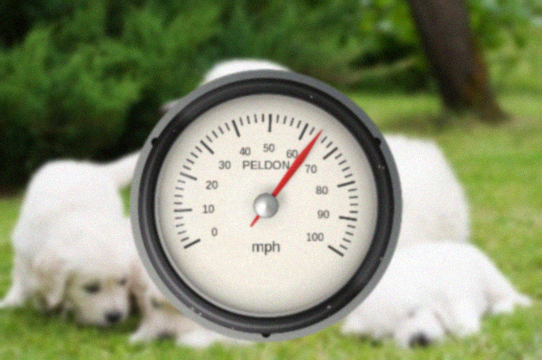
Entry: 64 mph
